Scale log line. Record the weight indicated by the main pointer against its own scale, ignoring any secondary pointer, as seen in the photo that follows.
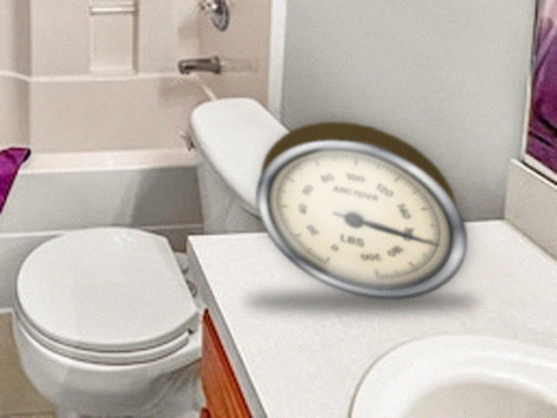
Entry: 160 lb
